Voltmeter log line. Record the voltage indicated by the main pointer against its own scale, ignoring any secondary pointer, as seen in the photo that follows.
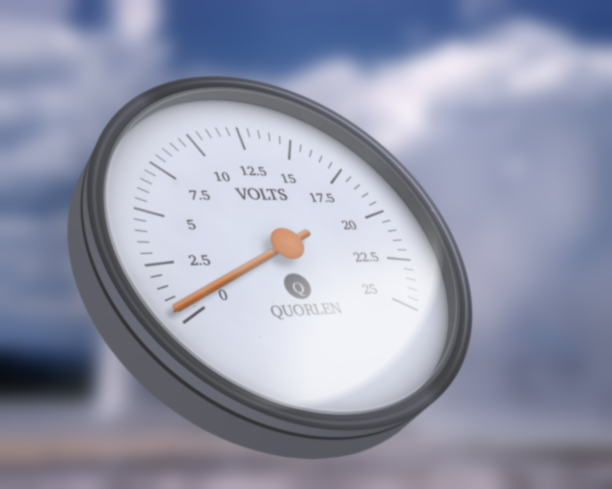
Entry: 0.5 V
